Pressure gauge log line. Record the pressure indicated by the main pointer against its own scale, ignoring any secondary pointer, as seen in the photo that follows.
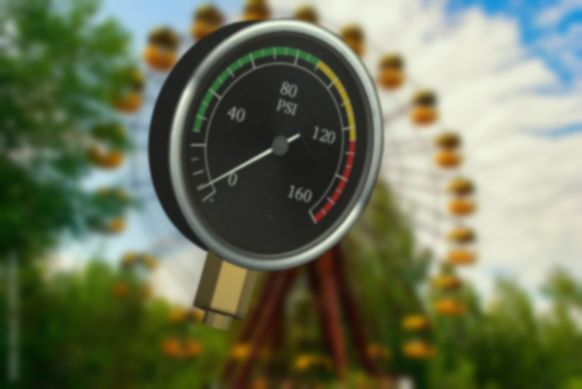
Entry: 5 psi
